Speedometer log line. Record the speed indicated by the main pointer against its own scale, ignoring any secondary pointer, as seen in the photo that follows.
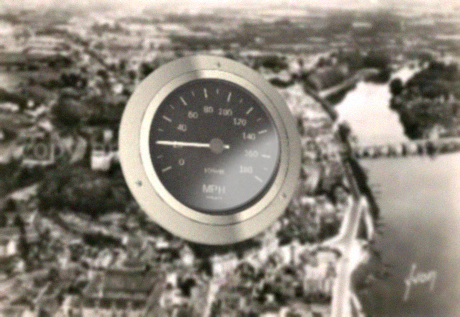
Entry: 20 mph
